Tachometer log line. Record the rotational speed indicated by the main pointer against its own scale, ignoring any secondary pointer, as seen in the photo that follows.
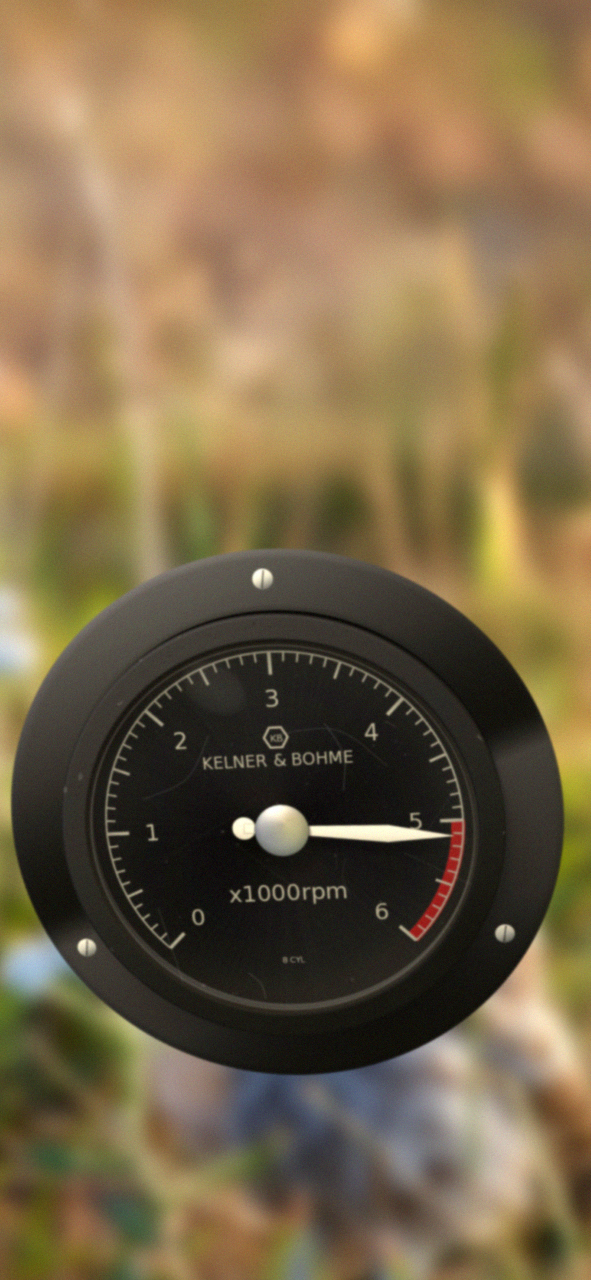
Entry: 5100 rpm
